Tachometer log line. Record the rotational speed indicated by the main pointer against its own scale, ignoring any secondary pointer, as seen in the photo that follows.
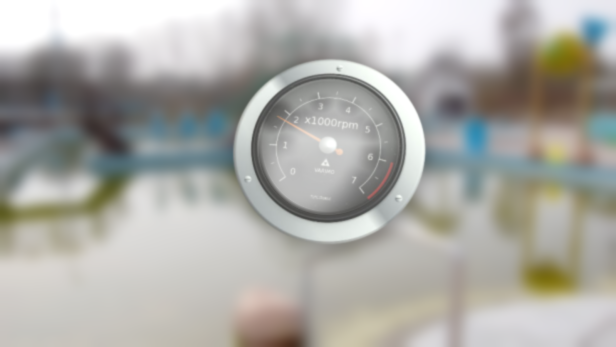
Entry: 1750 rpm
